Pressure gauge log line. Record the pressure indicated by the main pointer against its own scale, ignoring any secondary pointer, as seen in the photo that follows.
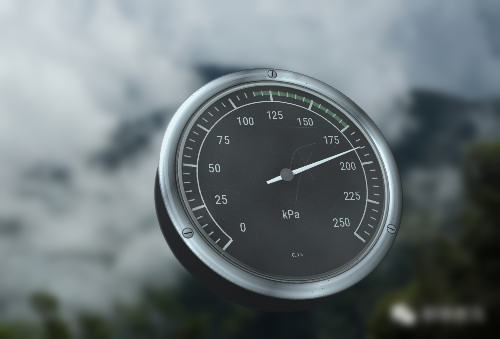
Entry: 190 kPa
